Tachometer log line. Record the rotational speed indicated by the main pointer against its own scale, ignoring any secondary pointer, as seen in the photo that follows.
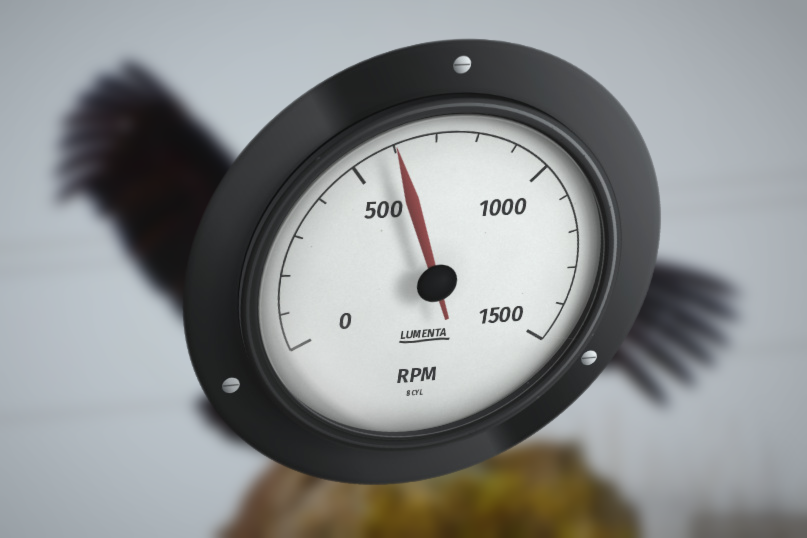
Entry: 600 rpm
